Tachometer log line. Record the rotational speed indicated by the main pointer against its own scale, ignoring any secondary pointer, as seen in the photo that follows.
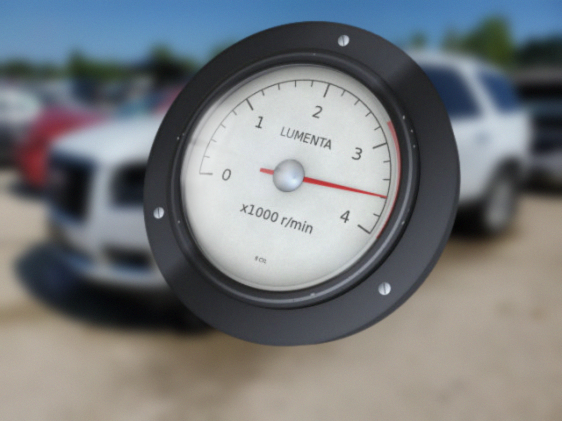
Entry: 3600 rpm
